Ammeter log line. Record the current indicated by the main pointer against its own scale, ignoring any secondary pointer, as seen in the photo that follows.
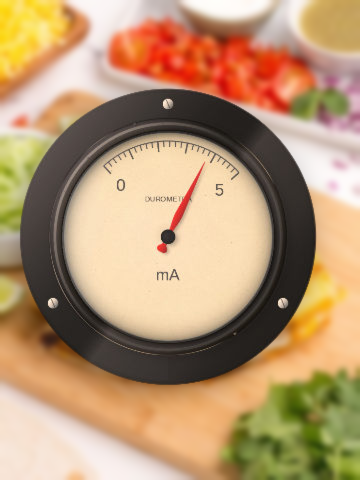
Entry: 3.8 mA
